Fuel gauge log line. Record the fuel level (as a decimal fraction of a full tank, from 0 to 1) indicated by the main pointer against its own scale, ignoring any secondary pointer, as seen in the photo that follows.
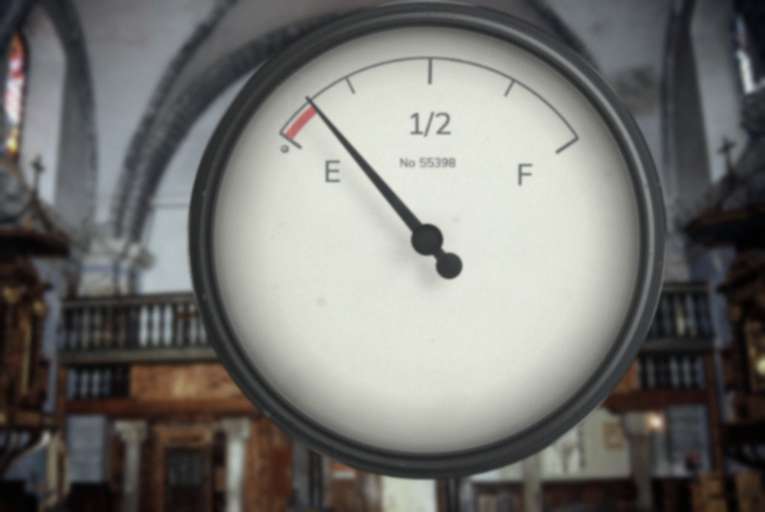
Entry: 0.125
